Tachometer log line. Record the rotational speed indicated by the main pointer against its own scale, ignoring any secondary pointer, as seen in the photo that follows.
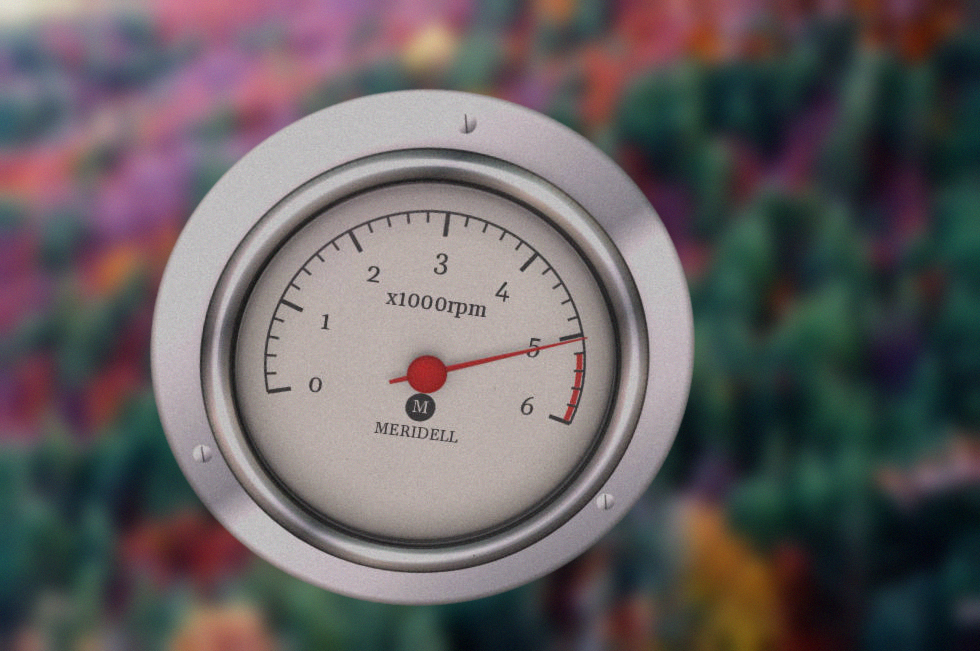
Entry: 5000 rpm
